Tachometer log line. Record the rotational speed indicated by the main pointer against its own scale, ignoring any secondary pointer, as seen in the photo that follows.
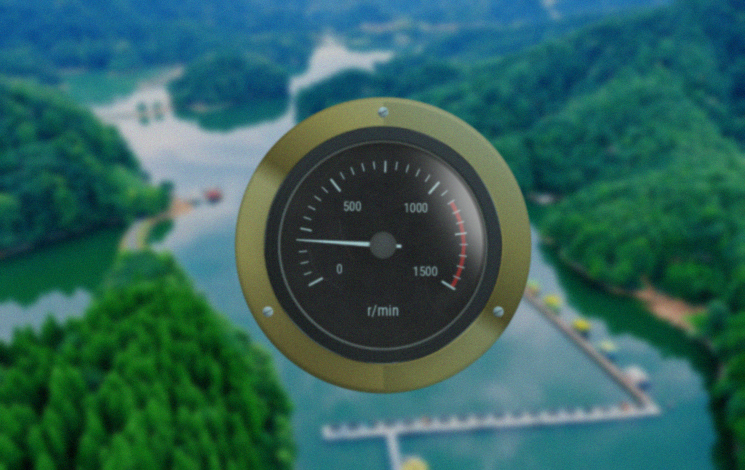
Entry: 200 rpm
